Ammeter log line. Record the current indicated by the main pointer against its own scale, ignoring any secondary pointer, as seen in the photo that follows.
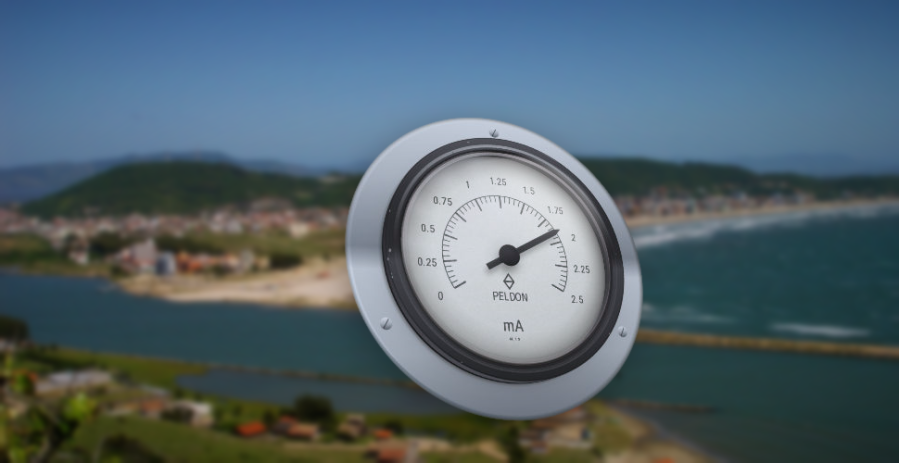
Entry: 1.9 mA
